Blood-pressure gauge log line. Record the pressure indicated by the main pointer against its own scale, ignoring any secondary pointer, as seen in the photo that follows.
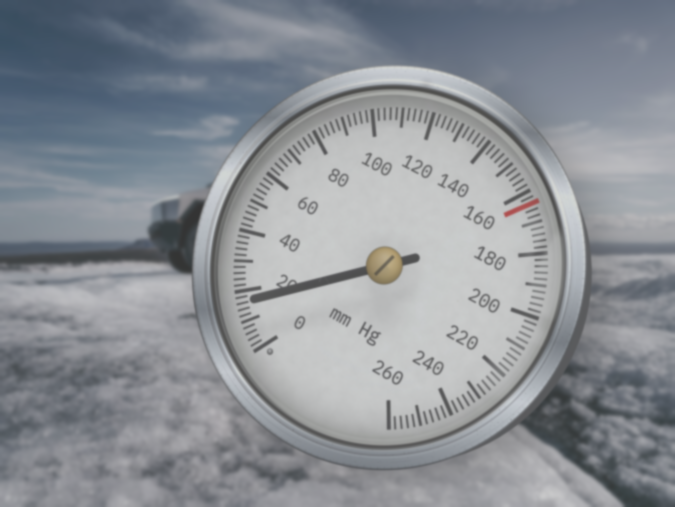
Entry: 16 mmHg
